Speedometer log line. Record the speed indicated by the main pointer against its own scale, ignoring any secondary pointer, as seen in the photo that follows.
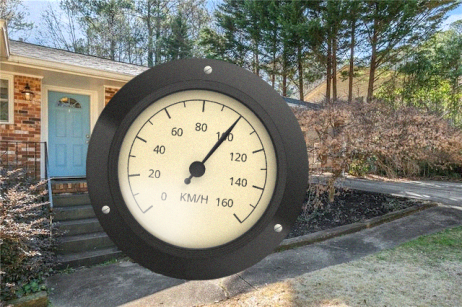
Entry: 100 km/h
